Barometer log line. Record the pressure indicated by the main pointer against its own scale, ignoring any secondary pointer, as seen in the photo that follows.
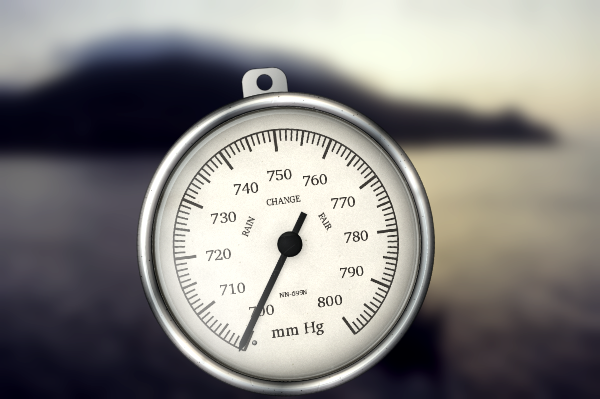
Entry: 701 mmHg
